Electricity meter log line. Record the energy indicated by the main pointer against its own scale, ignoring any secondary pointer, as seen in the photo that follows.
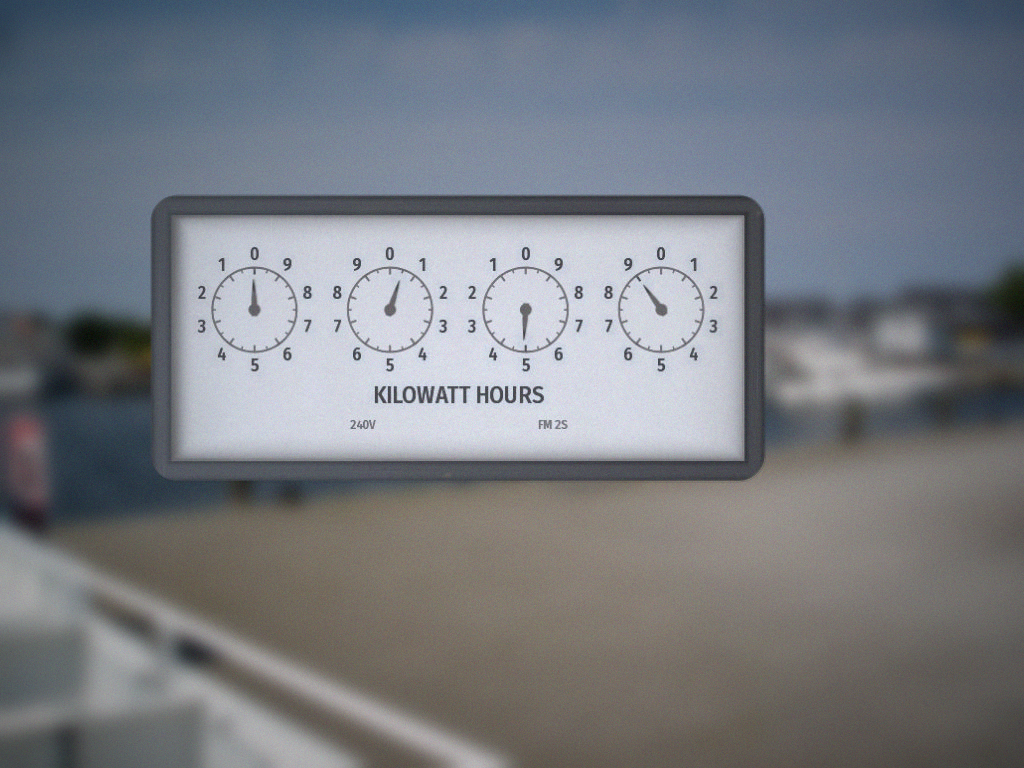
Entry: 49 kWh
